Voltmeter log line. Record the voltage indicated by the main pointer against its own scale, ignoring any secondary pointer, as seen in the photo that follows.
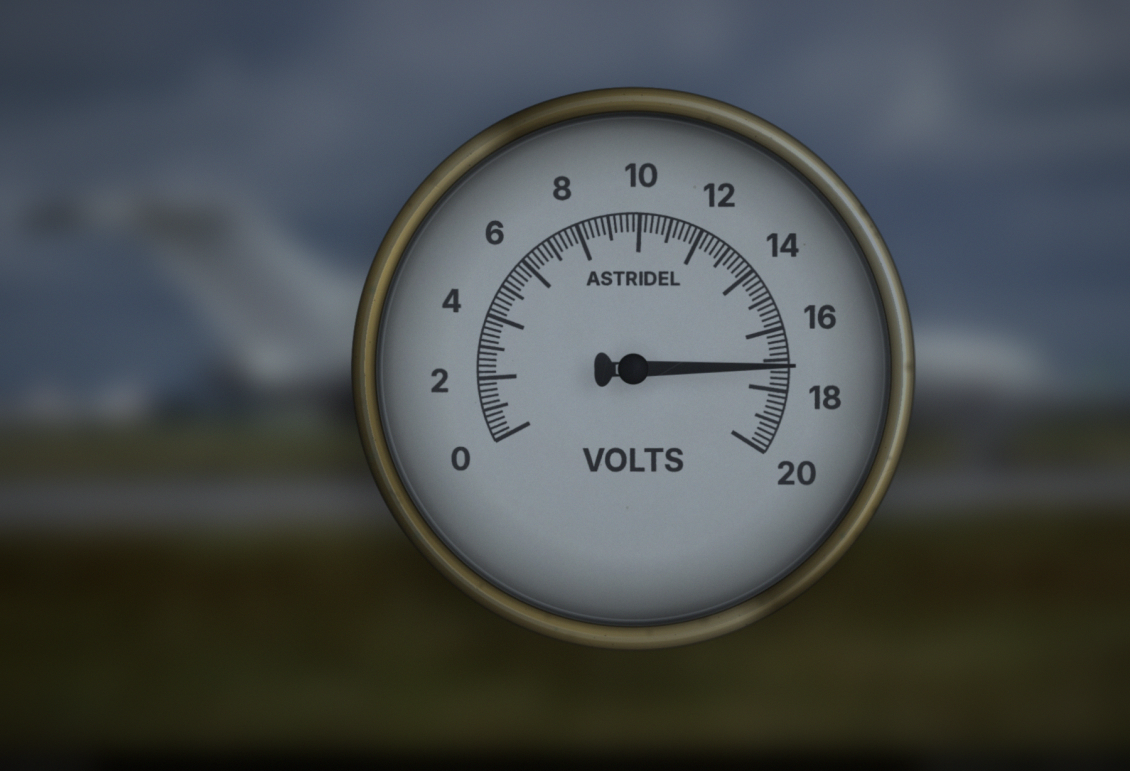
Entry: 17.2 V
